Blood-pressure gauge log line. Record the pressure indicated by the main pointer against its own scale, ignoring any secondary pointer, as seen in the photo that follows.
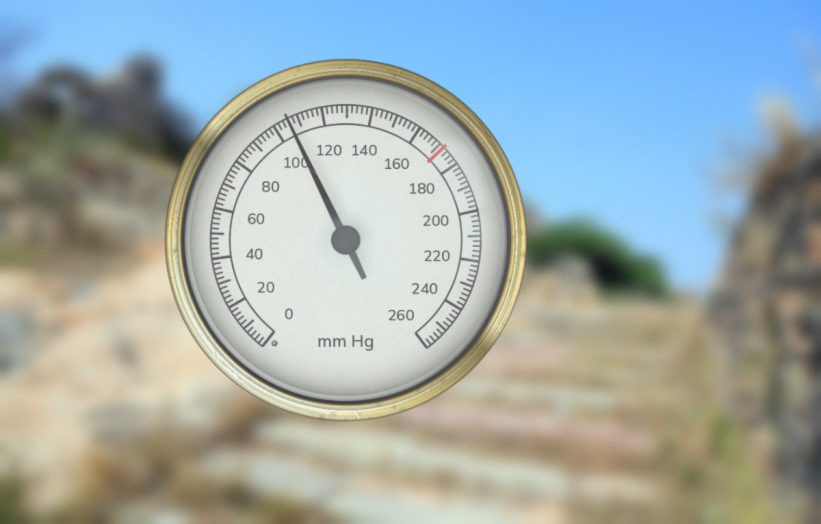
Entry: 106 mmHg
